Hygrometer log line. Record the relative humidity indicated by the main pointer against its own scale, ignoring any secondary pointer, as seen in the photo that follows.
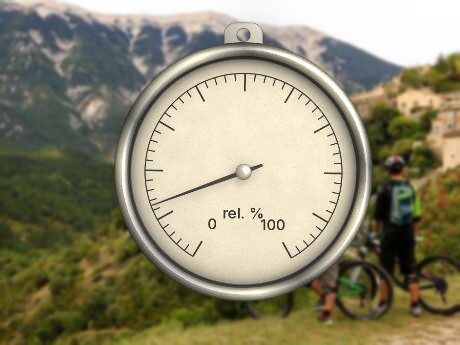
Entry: 13 %
